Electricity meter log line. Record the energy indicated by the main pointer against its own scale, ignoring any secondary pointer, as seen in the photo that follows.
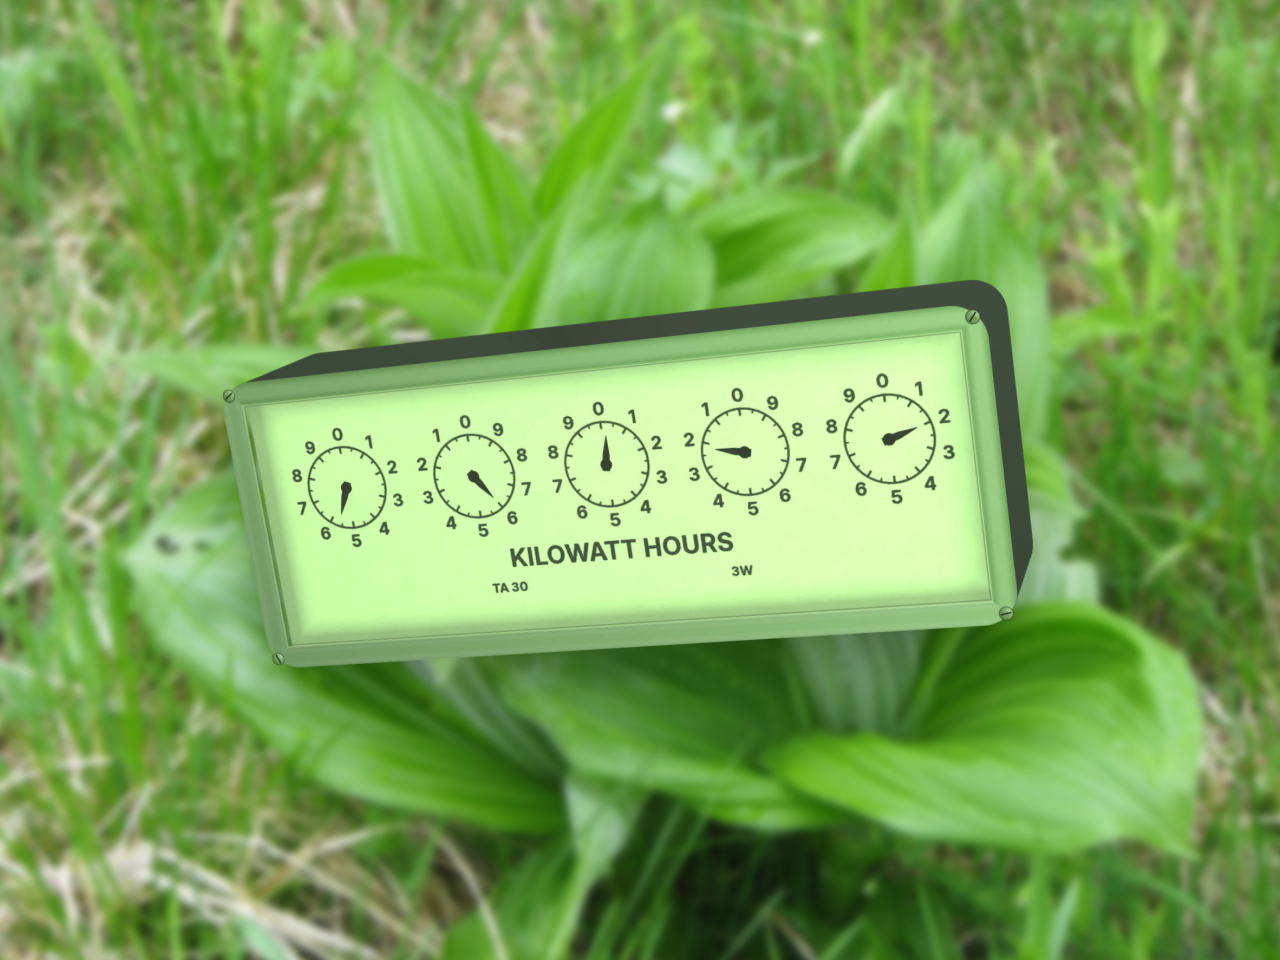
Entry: 56022 kWh
